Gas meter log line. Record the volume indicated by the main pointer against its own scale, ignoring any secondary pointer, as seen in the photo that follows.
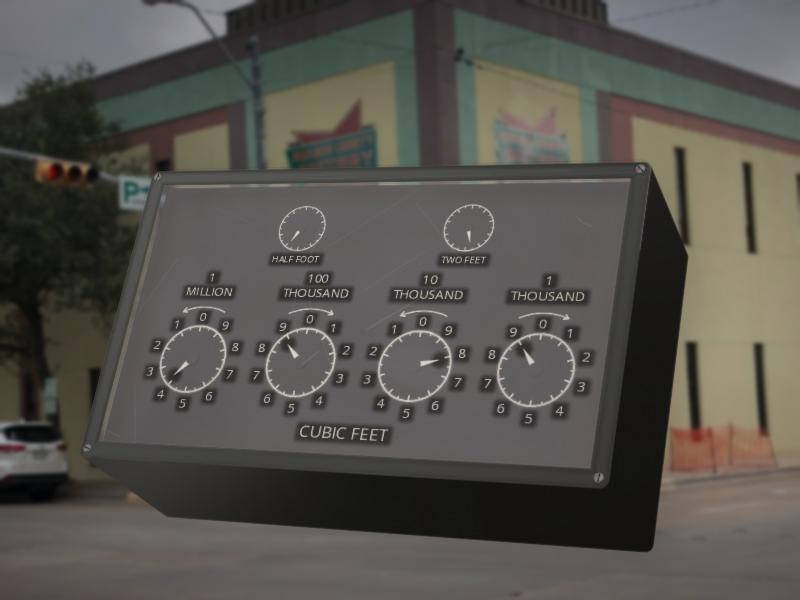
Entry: 387900 ft³
